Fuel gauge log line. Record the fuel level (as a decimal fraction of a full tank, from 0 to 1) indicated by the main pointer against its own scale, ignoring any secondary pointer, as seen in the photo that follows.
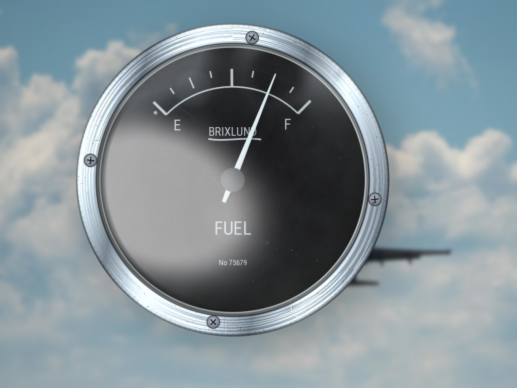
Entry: 0.75
